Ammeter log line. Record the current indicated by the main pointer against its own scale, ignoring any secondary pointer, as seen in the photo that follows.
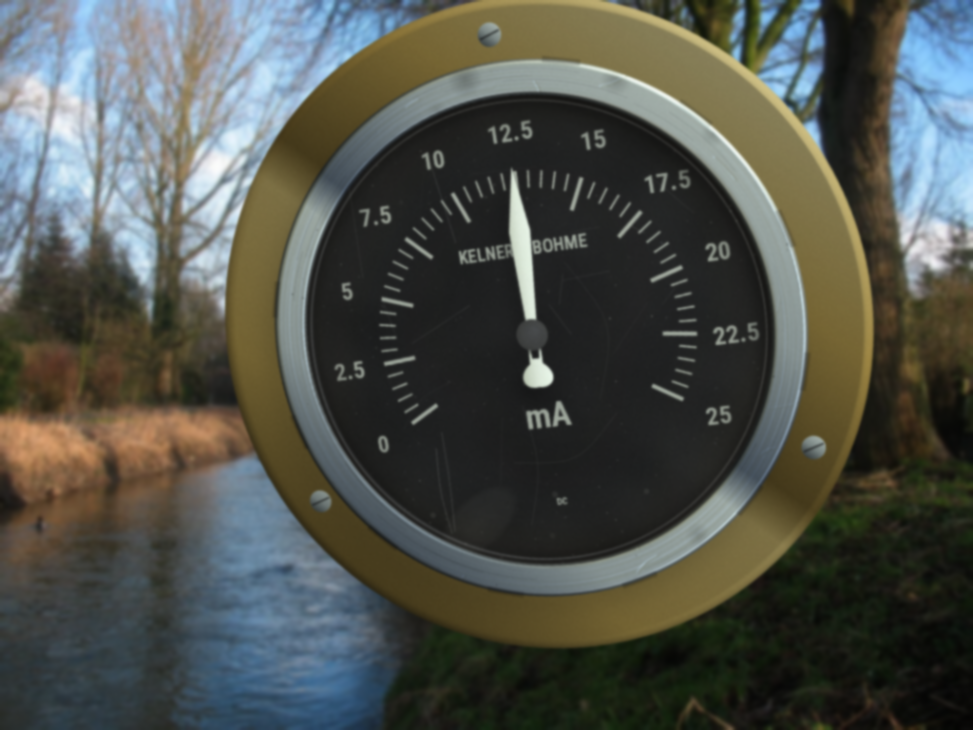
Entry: 12.5 mA
